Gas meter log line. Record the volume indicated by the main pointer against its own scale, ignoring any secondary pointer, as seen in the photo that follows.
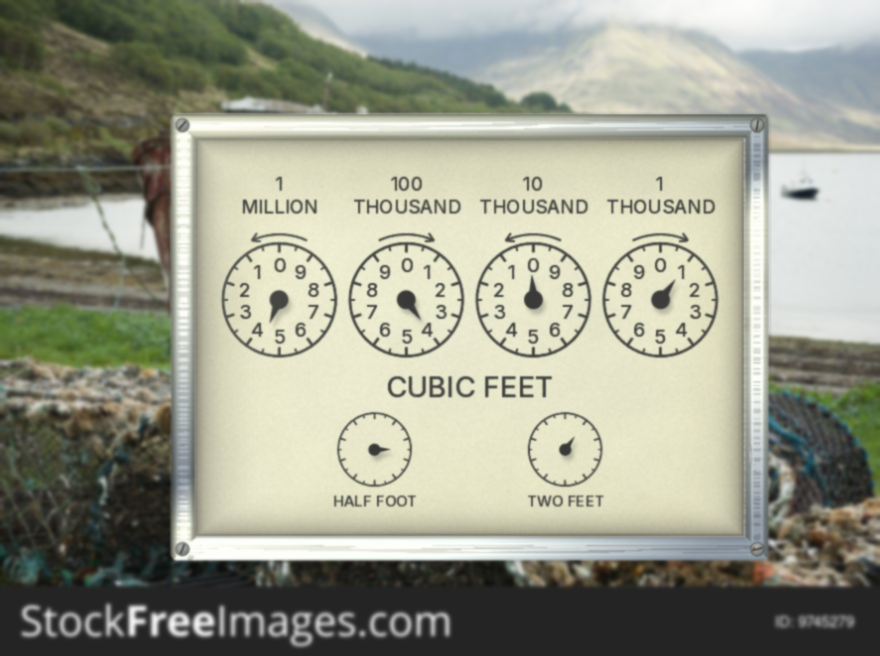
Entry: 440100 ft³
